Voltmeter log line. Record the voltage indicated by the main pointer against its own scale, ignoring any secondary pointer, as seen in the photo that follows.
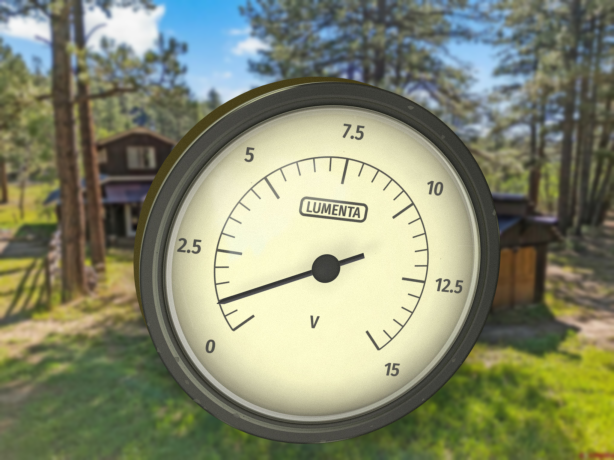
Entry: 1 V
